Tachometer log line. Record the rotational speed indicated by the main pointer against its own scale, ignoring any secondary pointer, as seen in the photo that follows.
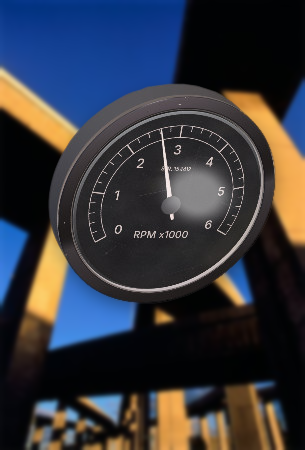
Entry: 2600 rpm
